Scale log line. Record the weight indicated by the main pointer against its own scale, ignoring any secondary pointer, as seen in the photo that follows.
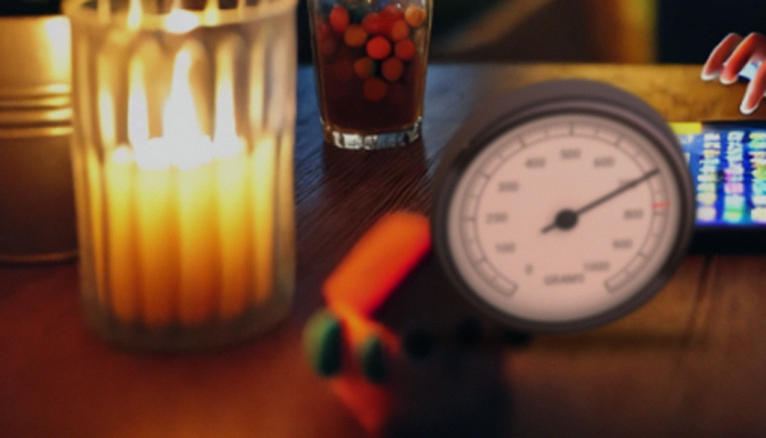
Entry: 700 g
